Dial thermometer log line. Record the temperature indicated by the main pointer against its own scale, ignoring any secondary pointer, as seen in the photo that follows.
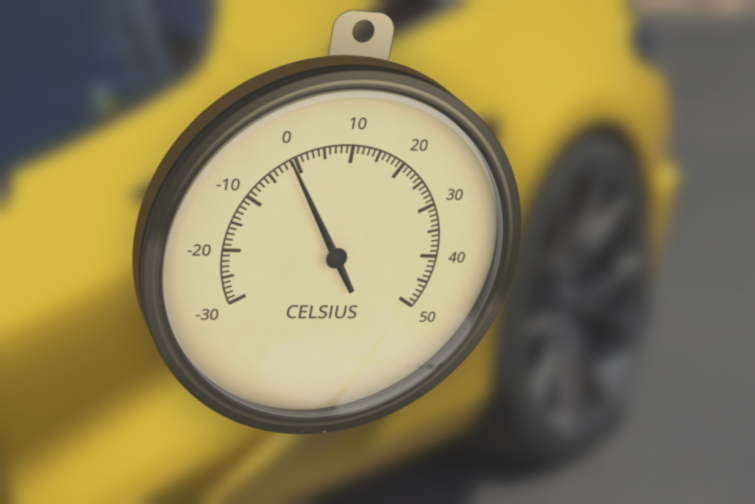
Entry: -1 °C
